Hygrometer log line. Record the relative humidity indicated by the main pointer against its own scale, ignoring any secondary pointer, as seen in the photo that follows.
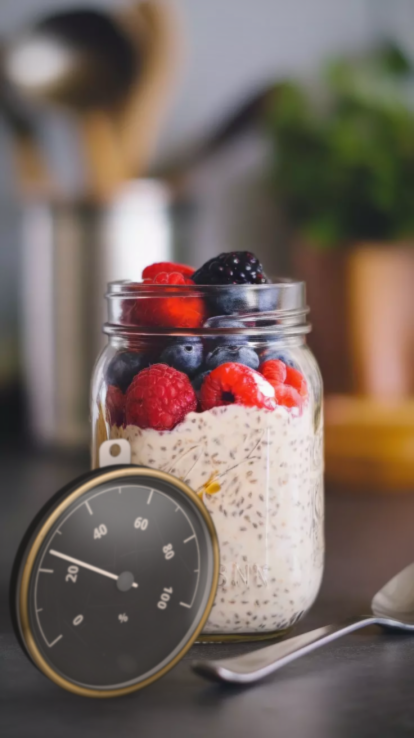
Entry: 25 %
